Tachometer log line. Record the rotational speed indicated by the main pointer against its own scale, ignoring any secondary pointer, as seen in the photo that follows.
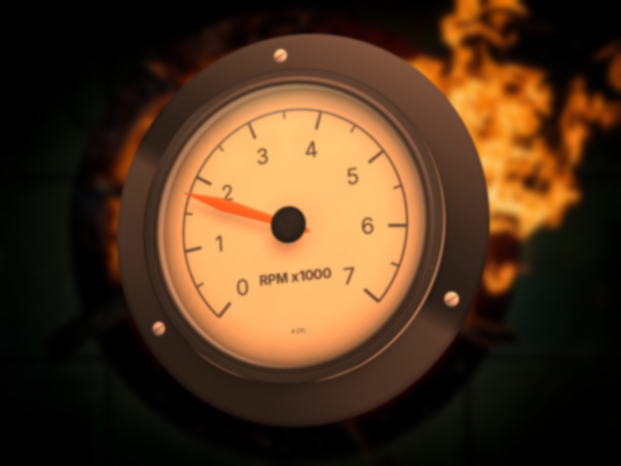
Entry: 1750 rpm
